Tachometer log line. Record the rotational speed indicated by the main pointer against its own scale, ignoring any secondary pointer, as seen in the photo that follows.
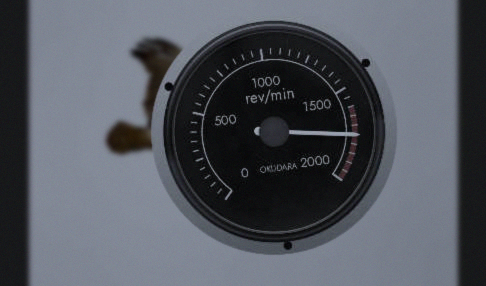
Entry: 1750 rpm
